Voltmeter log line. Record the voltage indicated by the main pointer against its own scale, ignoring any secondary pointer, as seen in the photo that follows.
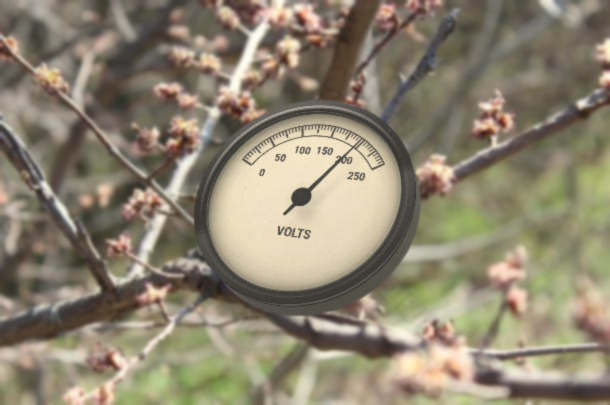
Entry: 200 V
